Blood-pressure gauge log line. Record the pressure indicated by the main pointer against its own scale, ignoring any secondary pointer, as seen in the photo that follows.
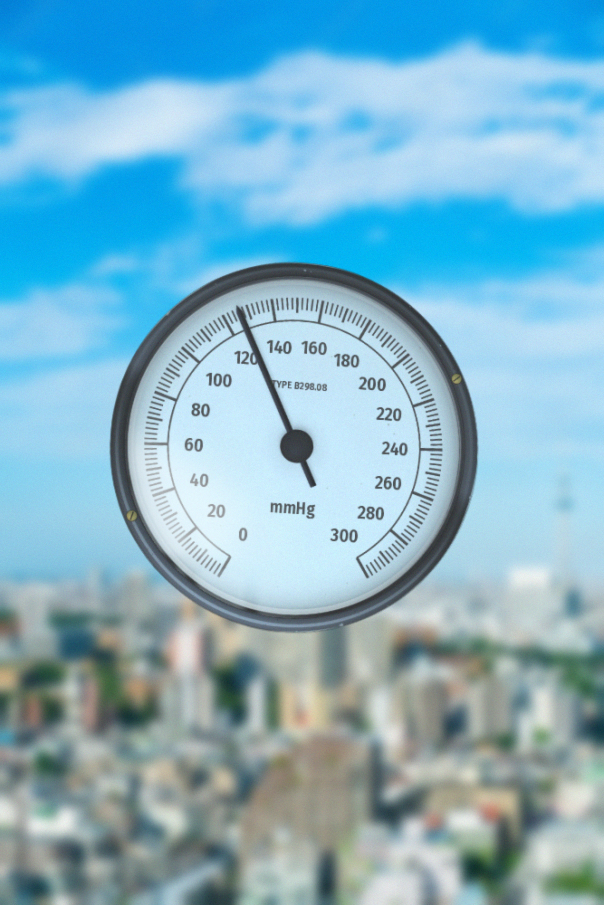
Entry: 126 mmHg
